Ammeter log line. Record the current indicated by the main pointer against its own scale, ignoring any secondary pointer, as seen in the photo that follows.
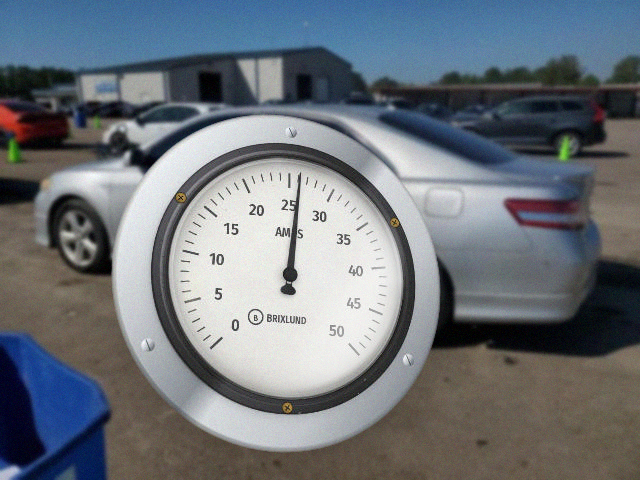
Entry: 26 A
